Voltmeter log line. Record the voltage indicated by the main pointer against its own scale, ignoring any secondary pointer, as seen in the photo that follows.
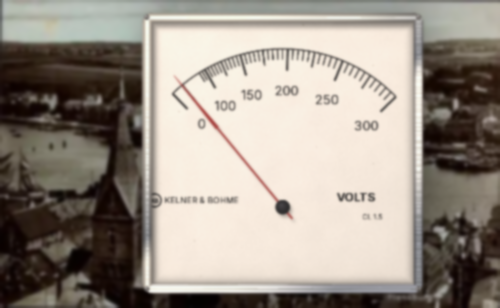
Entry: 50 V
